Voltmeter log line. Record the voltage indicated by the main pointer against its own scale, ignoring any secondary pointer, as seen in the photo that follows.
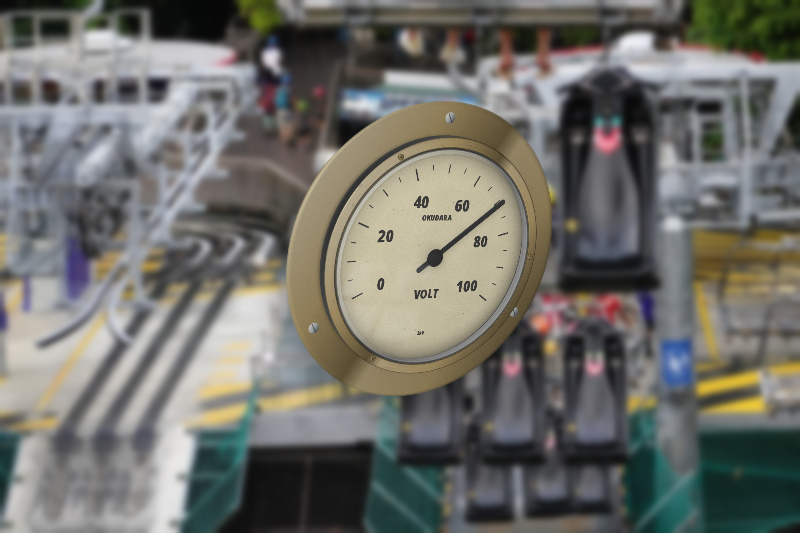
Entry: 70 V
